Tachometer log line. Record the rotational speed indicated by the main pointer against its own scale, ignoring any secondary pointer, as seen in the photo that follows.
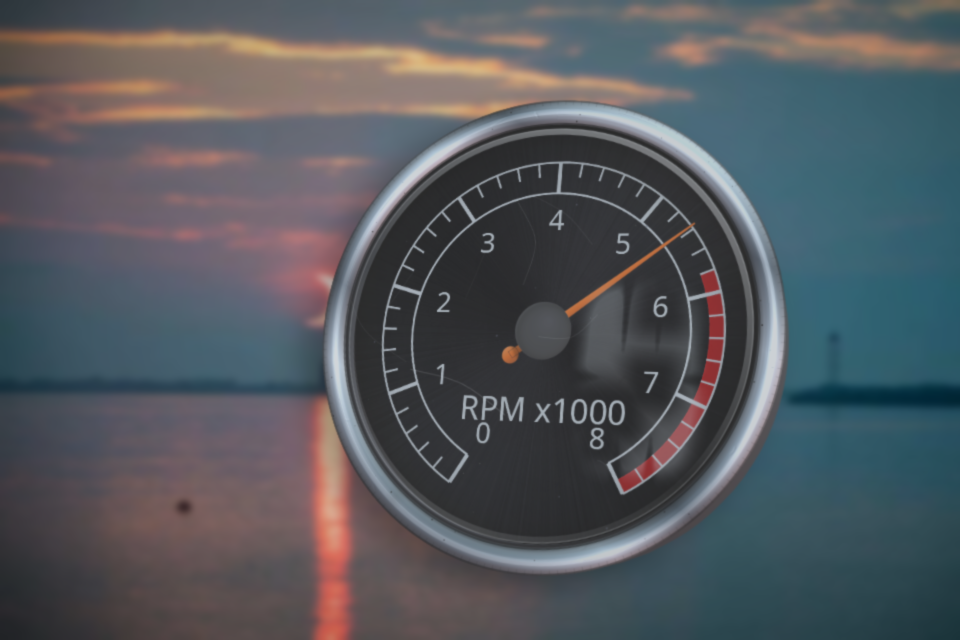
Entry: 5400 rpm
